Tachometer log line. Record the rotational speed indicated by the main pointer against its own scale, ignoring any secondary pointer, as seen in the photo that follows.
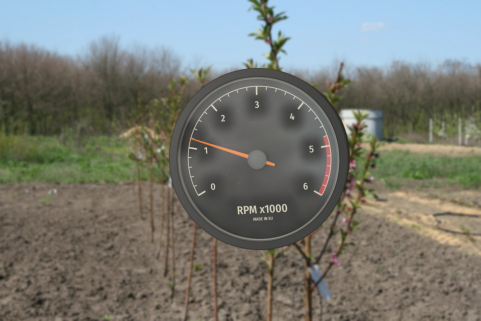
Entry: 1200 rpm
